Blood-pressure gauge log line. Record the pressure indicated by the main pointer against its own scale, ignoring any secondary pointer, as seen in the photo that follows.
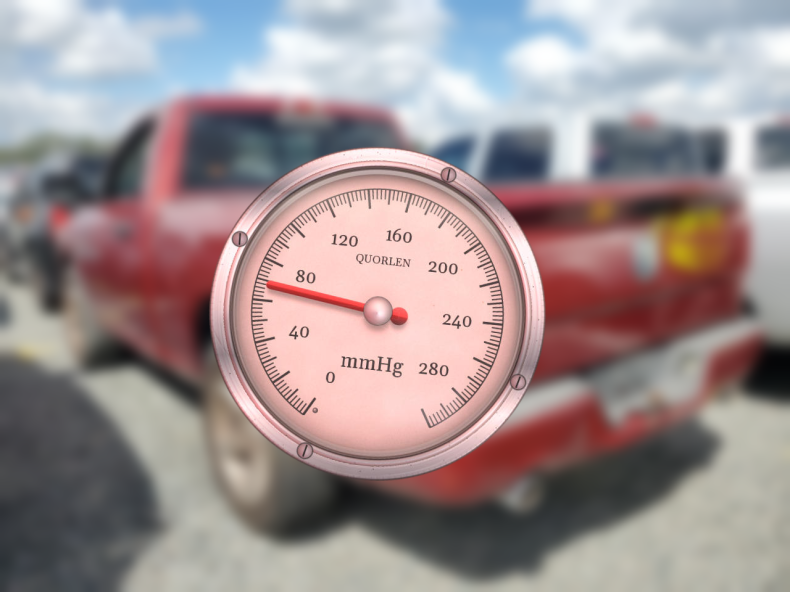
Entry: 68 mmHg
